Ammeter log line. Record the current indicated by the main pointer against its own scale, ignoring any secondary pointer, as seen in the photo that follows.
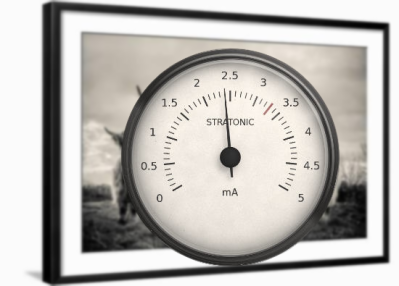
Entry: 2.4 mA
